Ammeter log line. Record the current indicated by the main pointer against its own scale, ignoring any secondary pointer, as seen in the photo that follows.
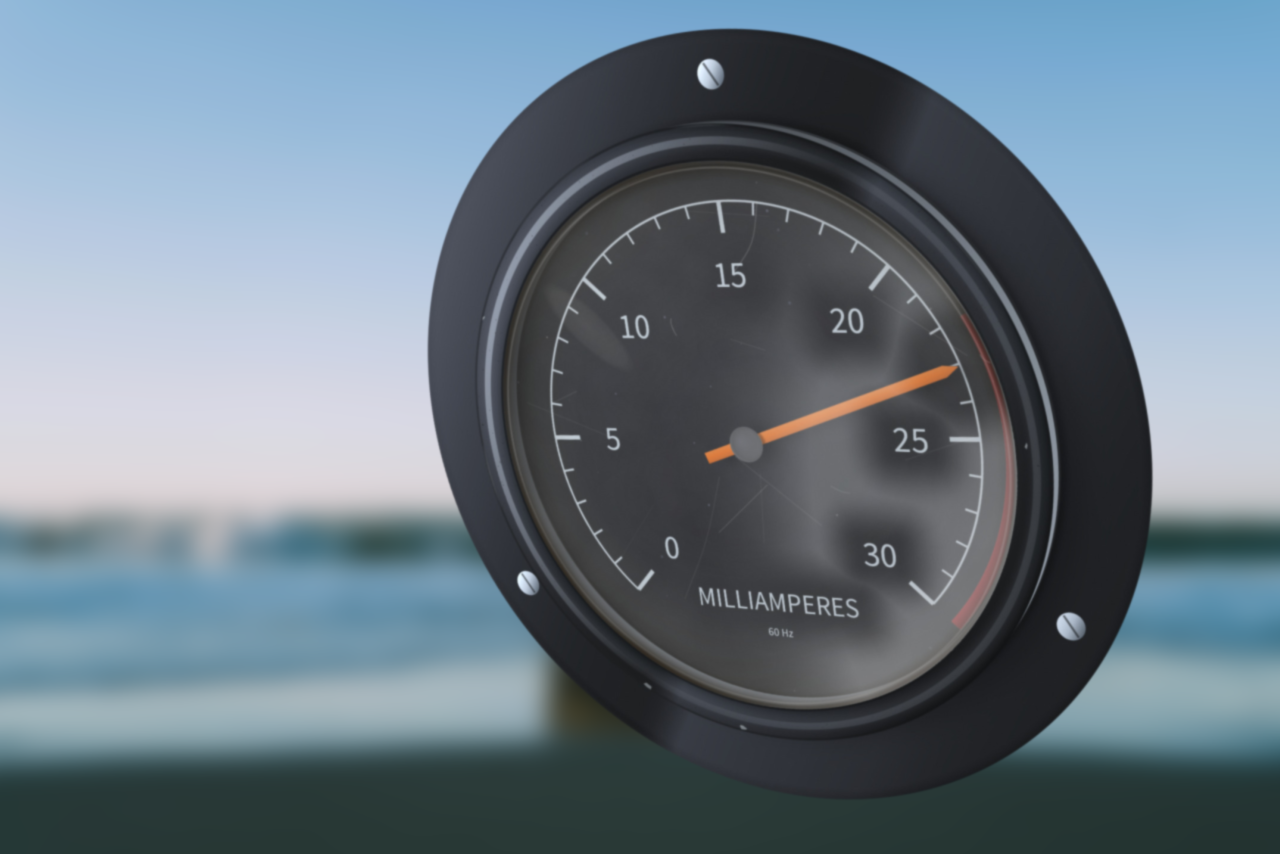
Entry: 23 mA
